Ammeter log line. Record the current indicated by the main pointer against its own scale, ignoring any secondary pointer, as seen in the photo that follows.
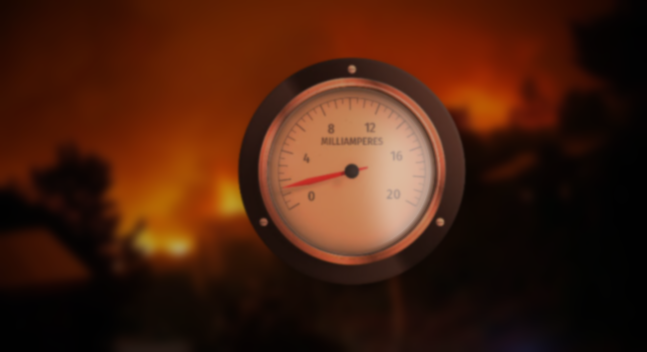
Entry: 1.5 mA
